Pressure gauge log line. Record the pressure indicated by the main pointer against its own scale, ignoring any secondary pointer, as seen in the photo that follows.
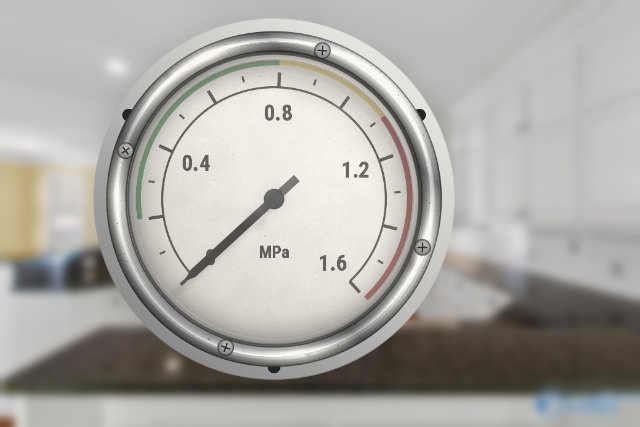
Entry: 0 MPa
